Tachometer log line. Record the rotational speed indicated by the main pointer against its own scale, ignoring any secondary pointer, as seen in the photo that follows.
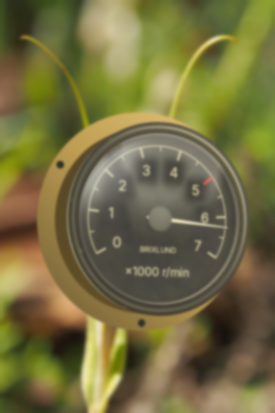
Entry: 6250 rpm
